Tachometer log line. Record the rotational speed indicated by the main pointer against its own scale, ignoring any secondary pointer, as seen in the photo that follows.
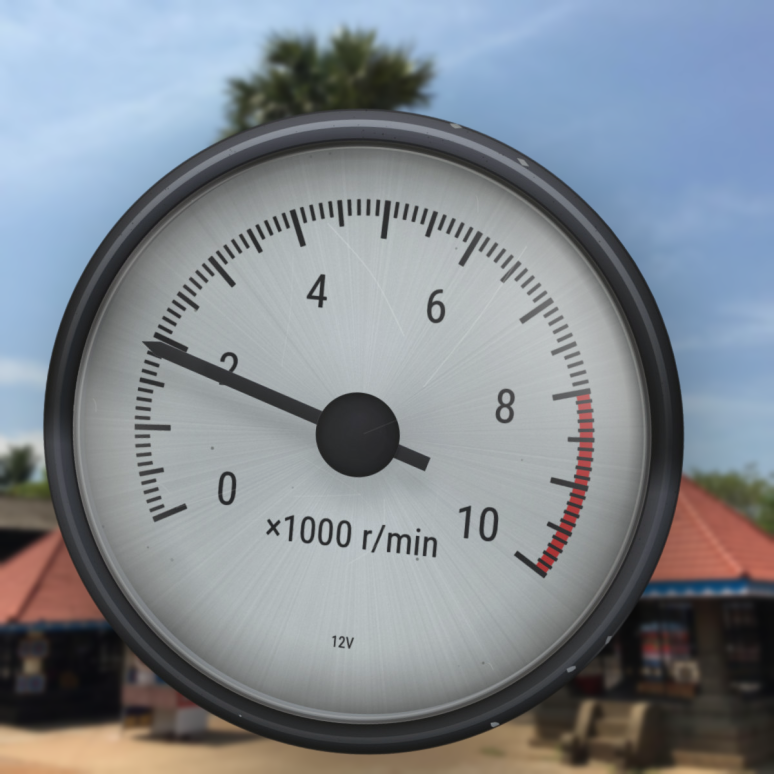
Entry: 1900 rpm
